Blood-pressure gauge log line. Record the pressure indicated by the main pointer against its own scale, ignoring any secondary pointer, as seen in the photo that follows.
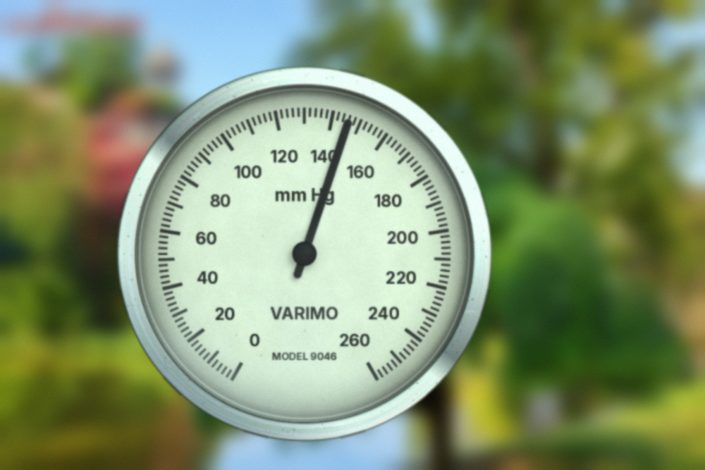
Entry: 146 mmHg
